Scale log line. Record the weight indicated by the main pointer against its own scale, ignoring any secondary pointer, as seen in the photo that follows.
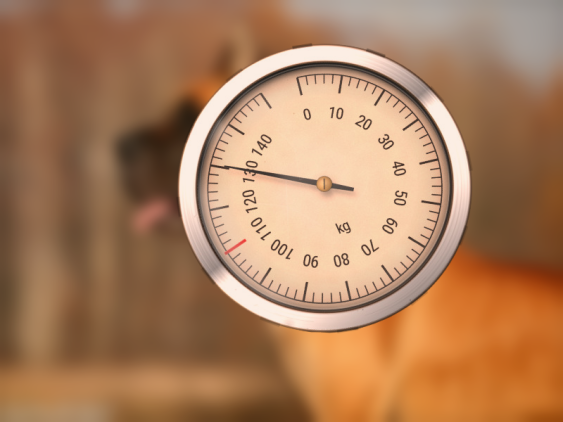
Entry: 130 kg
